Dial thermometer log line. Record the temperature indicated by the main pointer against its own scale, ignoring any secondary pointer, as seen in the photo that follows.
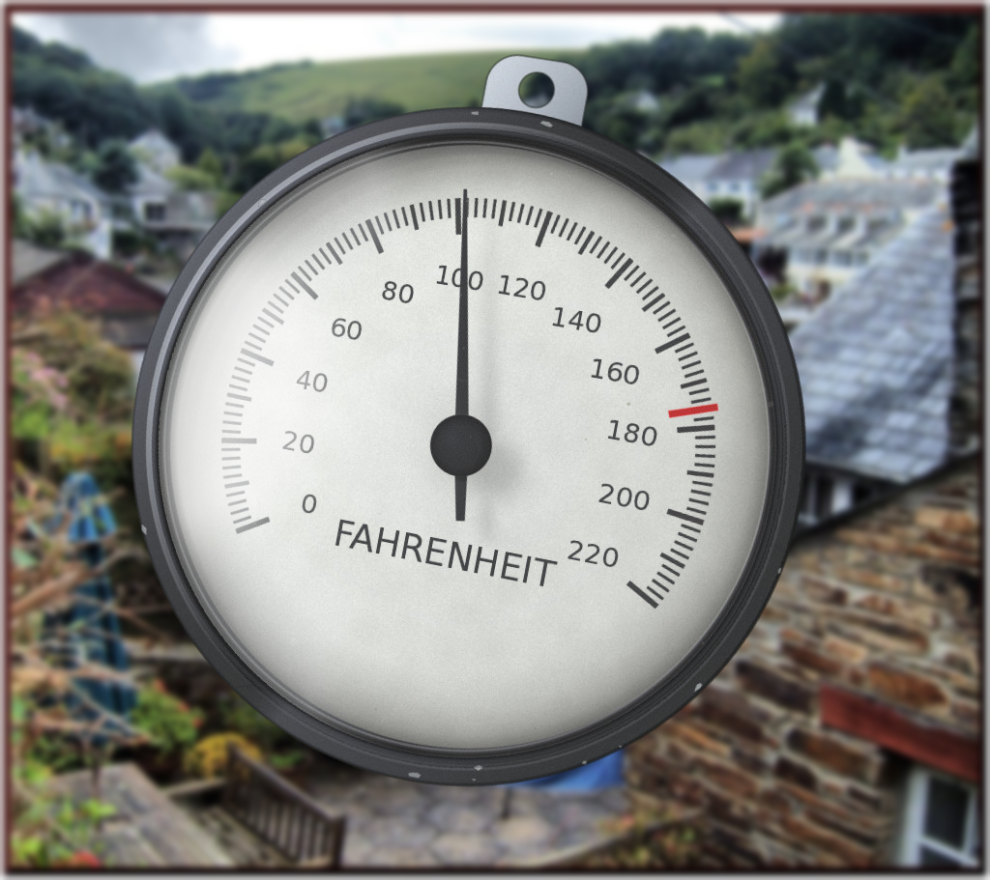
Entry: 102 °F
